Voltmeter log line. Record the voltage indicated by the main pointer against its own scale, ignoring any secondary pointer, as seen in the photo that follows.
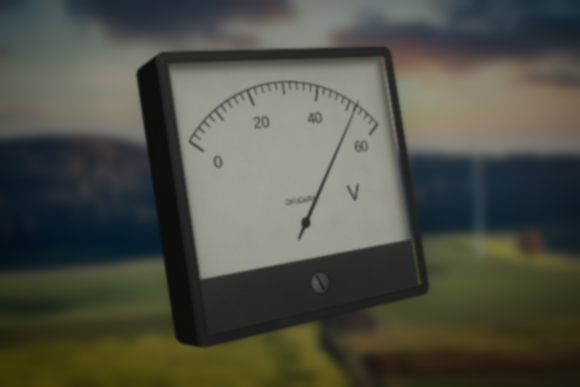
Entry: 52 V
